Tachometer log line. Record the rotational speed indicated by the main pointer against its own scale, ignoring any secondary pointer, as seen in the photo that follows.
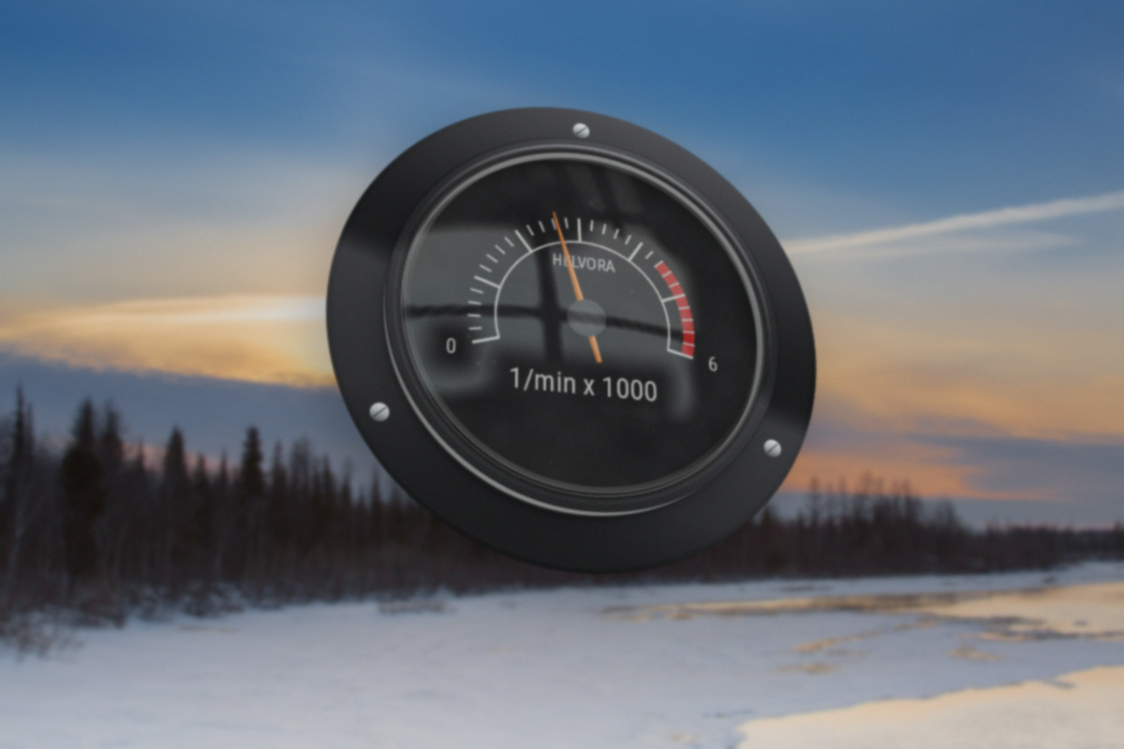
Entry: 2600 rpm
